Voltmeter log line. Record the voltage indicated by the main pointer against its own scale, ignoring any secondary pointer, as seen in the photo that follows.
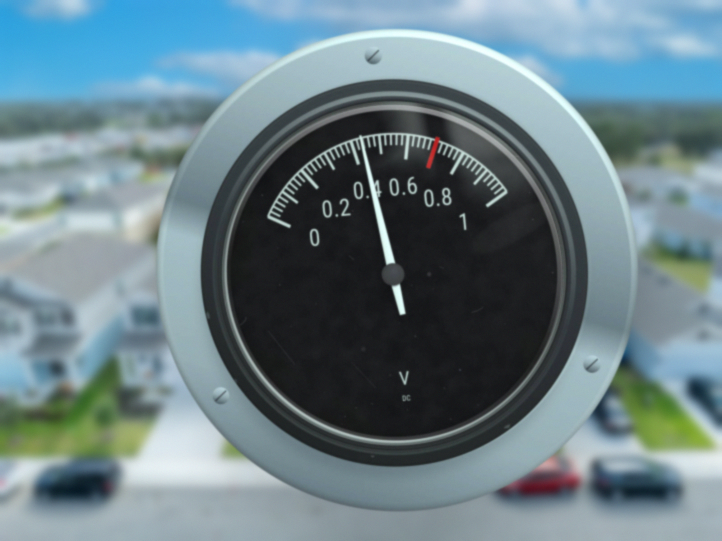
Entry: 0.44 V
